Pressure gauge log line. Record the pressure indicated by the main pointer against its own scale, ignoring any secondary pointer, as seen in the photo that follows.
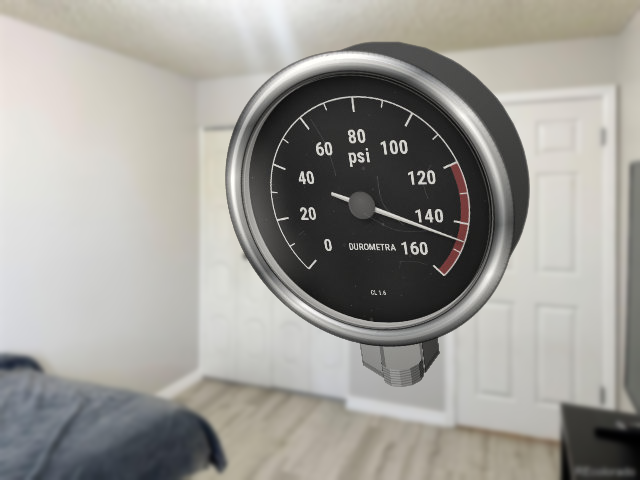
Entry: 145 psi
